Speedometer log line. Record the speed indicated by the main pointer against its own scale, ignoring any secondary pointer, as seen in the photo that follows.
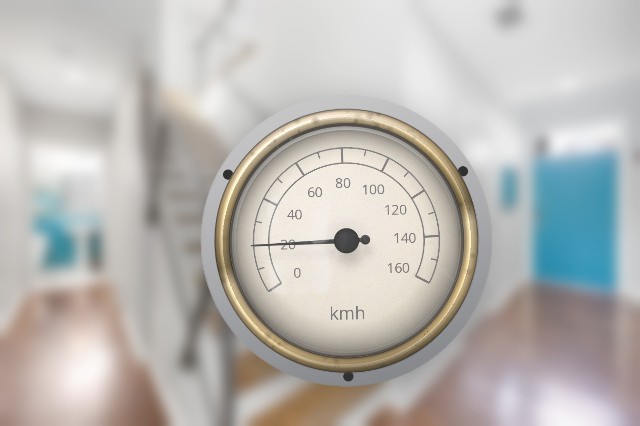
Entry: 20 km/h
